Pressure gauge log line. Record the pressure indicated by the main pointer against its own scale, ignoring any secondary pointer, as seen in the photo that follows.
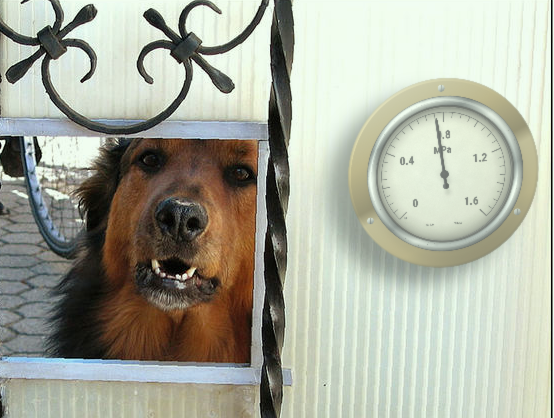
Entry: 0.75 MPa
